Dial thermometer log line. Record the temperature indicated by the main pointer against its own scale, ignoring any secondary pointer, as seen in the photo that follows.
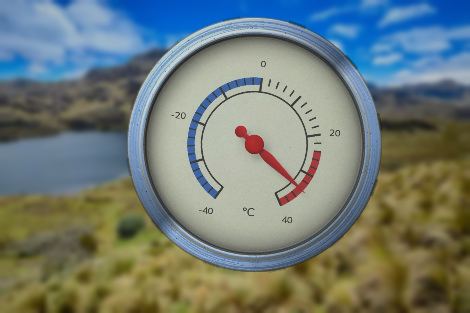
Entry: 34 °C
